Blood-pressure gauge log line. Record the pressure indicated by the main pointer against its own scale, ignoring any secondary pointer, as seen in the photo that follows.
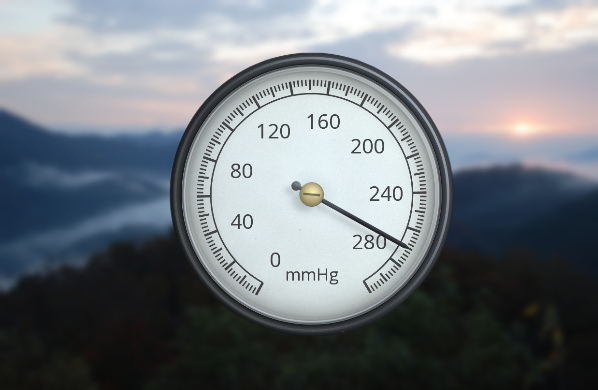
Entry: 270 mmHg
